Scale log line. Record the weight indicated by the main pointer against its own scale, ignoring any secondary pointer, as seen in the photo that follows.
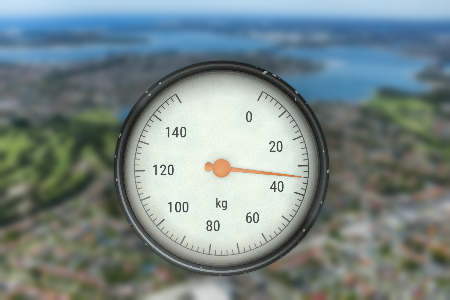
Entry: 34 kg
